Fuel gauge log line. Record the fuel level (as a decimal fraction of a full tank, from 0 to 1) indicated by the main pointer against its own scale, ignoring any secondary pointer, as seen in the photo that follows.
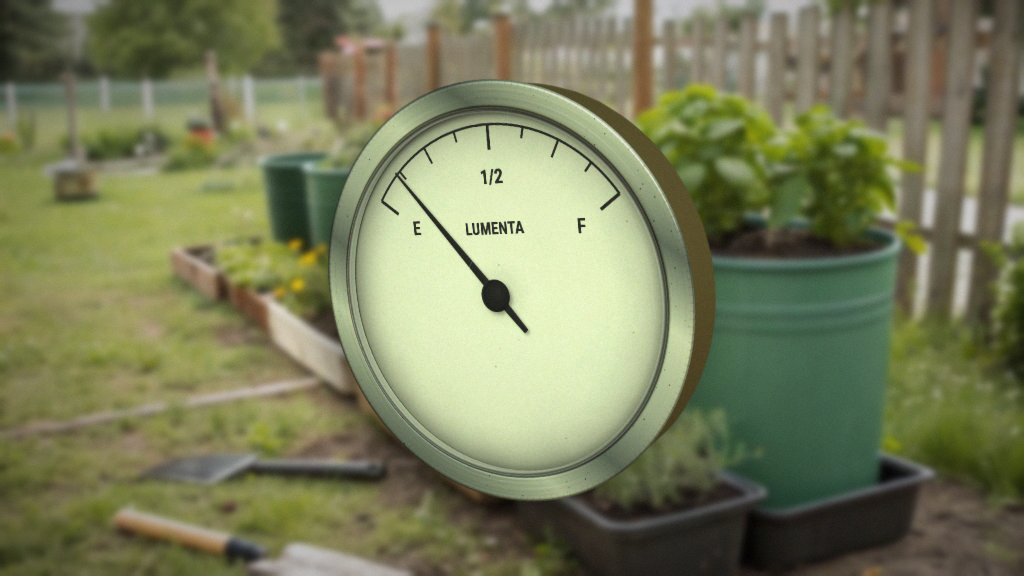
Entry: 0.125
